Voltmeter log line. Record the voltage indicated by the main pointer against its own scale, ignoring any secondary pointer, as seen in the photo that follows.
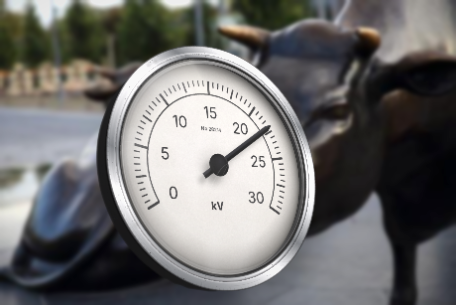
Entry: 22 kV
